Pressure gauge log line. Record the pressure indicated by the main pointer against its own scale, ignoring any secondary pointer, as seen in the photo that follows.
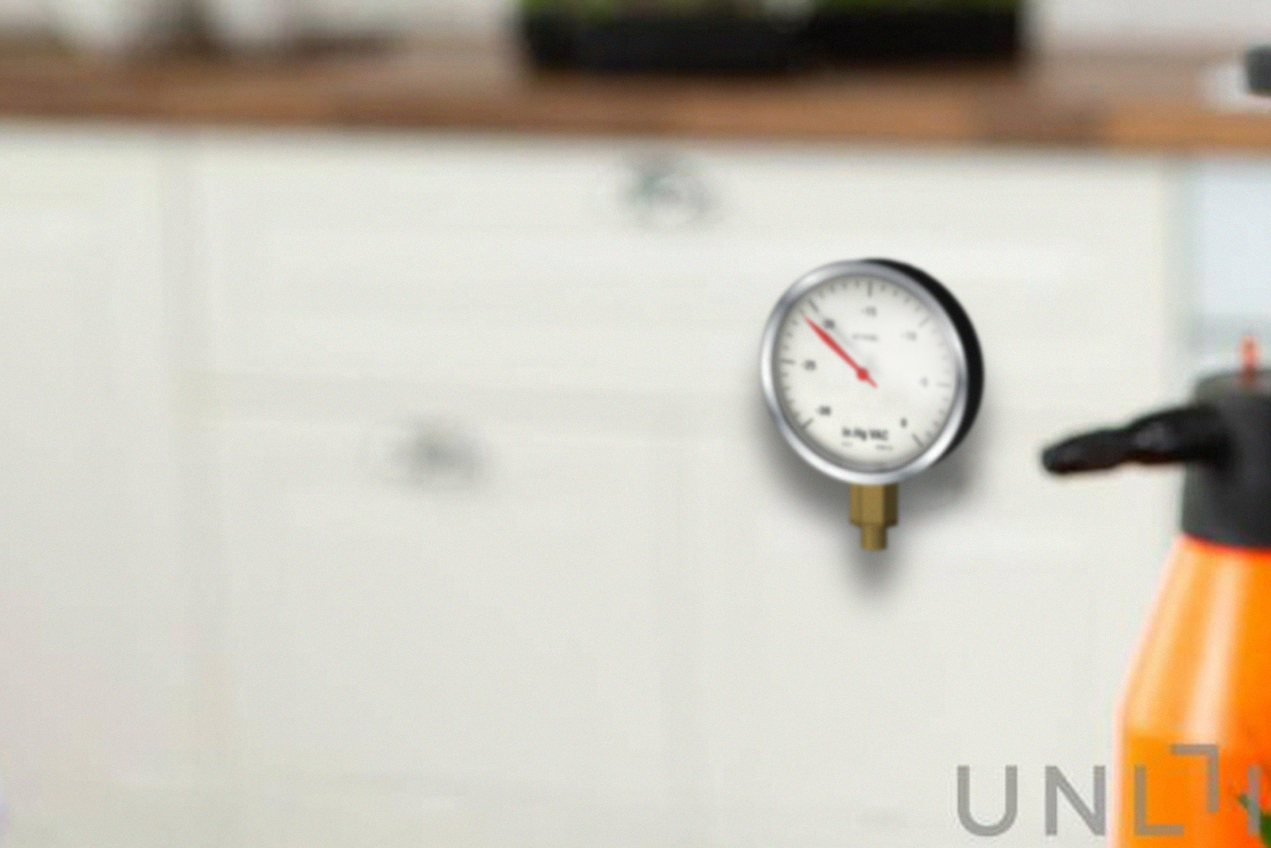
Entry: -21 inHg
